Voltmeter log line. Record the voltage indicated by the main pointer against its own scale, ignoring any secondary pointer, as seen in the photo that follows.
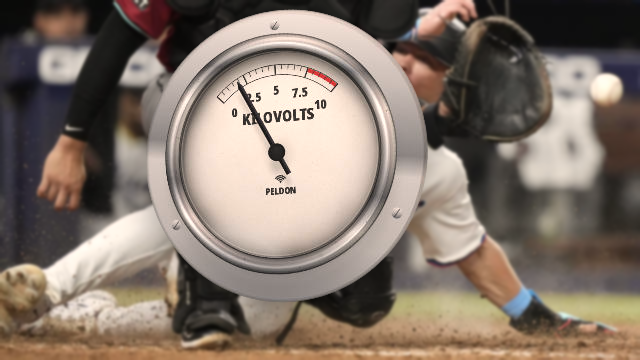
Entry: 2 kV
